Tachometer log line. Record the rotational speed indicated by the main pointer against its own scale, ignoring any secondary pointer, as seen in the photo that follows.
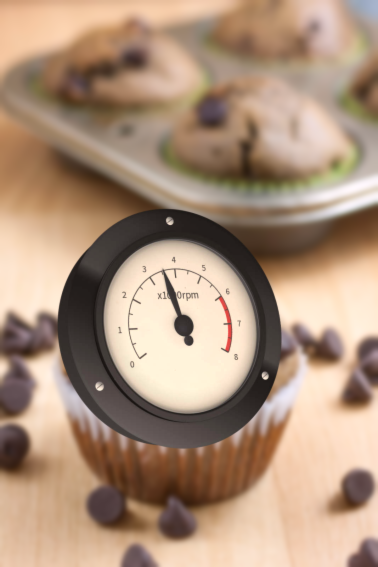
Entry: 3500 rpm
